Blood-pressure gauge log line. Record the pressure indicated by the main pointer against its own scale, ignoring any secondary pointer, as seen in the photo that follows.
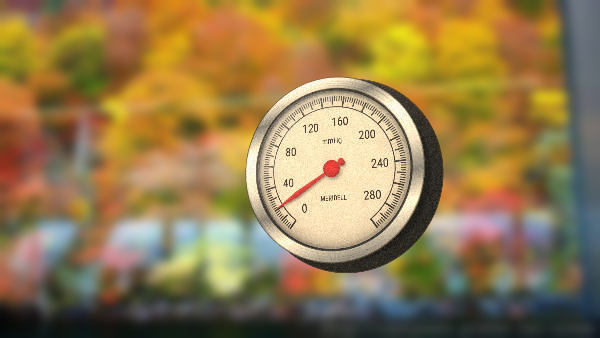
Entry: 20 mmHg
